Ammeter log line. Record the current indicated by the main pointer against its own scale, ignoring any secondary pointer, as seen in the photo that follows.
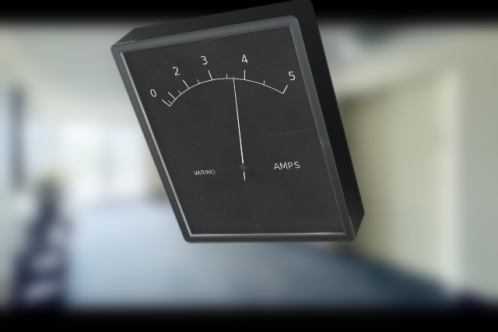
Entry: 3.75 A
